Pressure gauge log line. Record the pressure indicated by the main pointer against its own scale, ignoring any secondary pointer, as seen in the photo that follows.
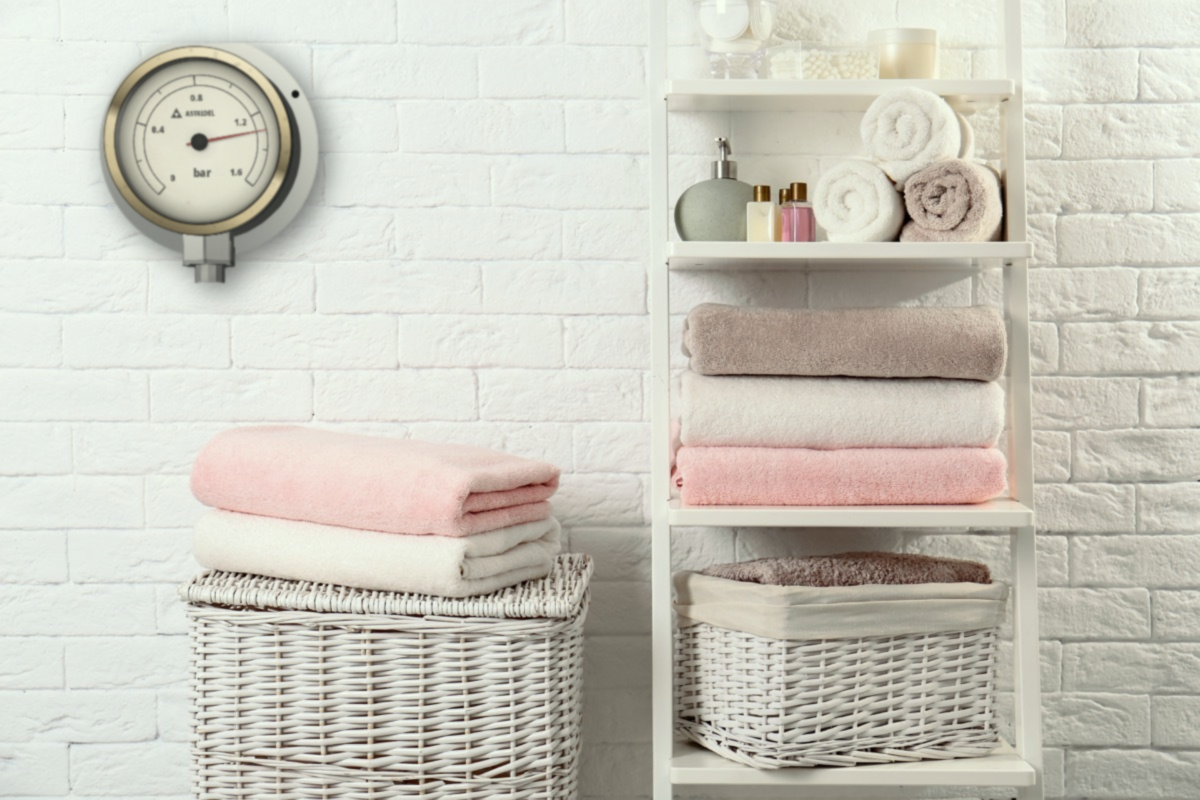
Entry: 1.3 bar
